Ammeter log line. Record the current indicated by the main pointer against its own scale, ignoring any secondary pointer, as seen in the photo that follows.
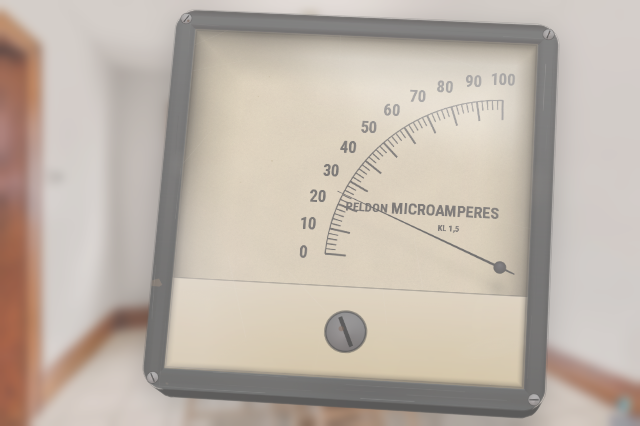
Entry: 24 µA
